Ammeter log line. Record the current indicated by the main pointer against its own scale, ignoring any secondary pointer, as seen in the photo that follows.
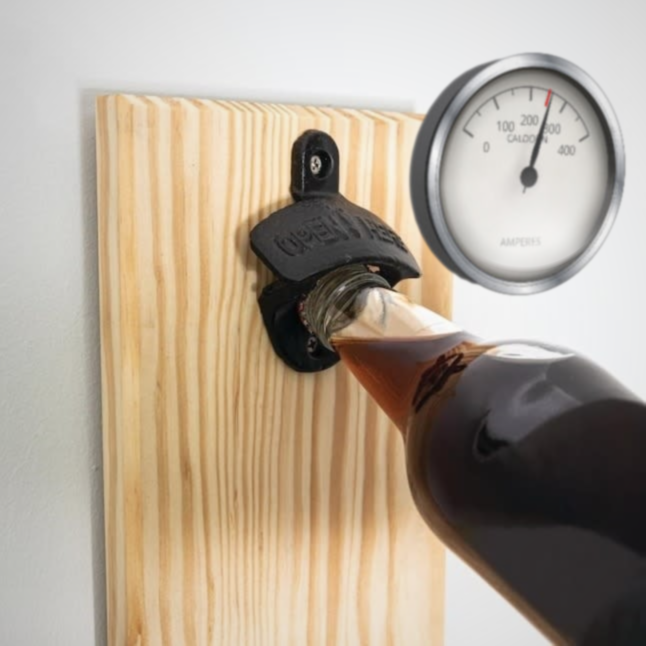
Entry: 250 A
